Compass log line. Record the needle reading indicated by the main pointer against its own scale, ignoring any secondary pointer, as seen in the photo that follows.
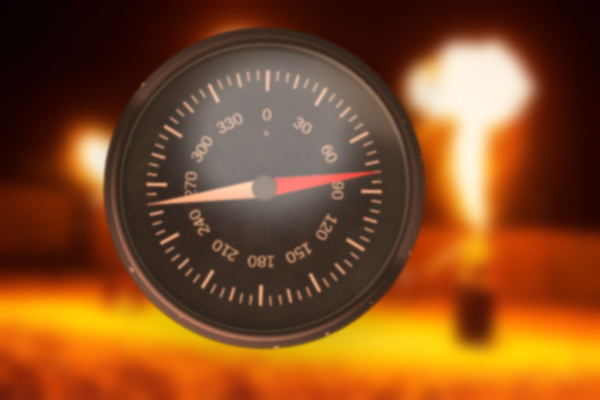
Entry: 80 °
